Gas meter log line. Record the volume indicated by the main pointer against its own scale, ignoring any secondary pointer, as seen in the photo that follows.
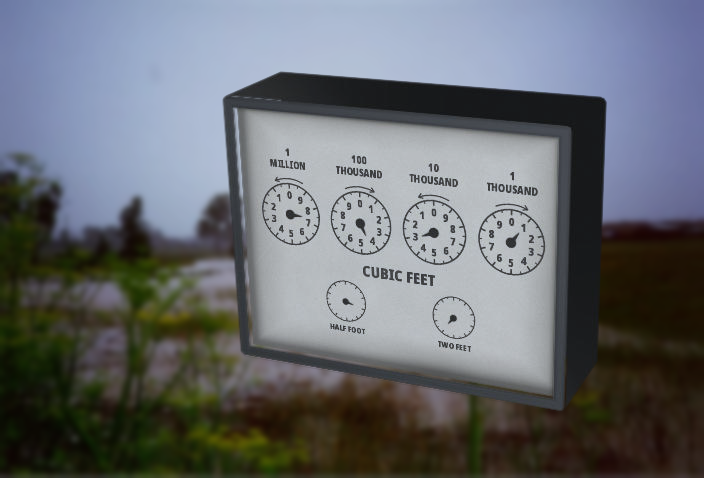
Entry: 743100 ft³
